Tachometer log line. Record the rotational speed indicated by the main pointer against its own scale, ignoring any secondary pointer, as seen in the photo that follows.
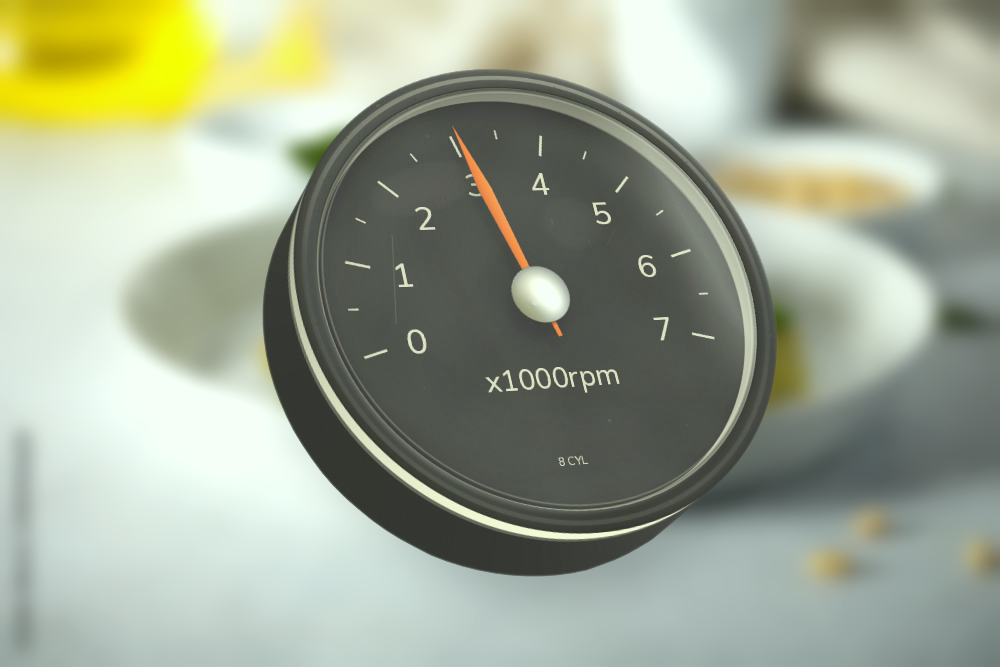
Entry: 3000 rpm
